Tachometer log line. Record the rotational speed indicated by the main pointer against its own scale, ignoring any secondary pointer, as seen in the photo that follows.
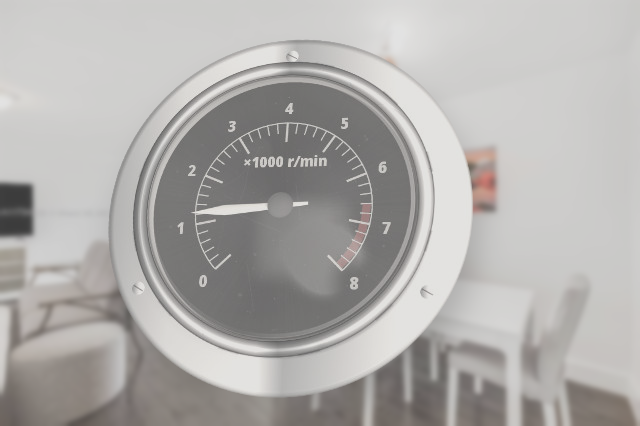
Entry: 1200 rpm
